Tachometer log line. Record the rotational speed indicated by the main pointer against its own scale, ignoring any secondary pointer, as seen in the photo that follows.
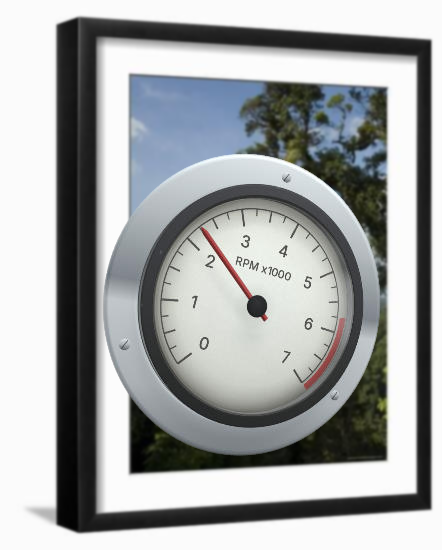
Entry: 2250 rpm
